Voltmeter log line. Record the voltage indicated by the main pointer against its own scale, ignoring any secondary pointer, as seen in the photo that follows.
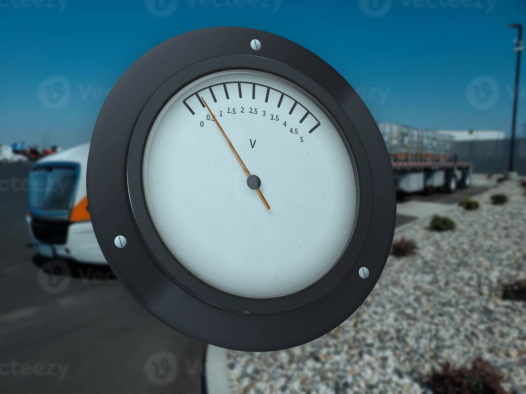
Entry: 0.5 V
